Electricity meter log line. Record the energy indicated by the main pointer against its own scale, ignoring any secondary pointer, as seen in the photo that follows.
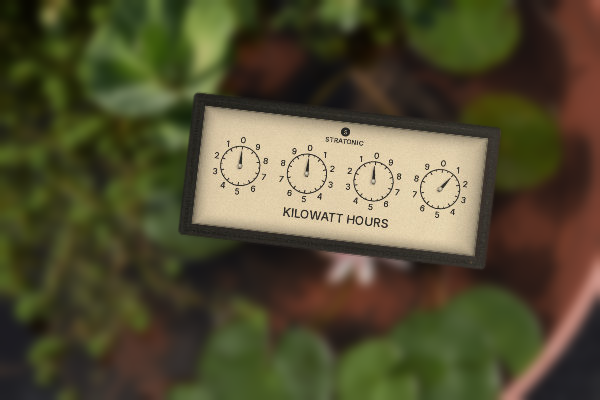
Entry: 1 kWh
